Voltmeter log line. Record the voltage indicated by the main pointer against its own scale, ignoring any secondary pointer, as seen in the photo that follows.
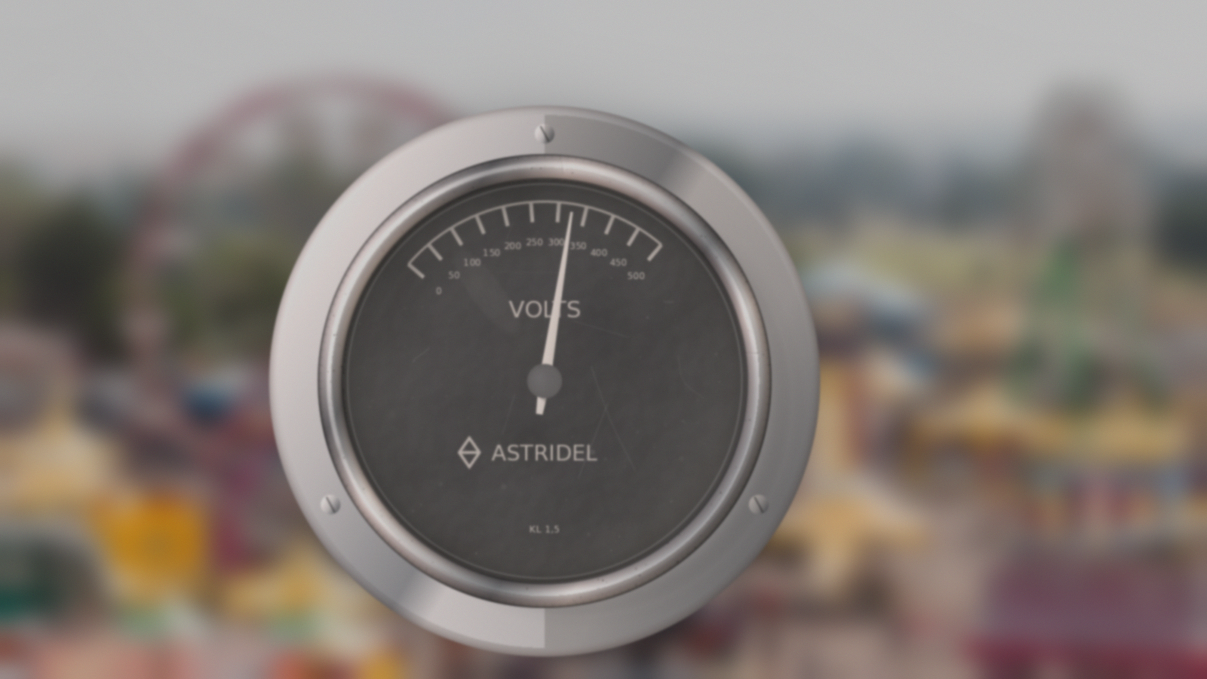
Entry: 325 V
